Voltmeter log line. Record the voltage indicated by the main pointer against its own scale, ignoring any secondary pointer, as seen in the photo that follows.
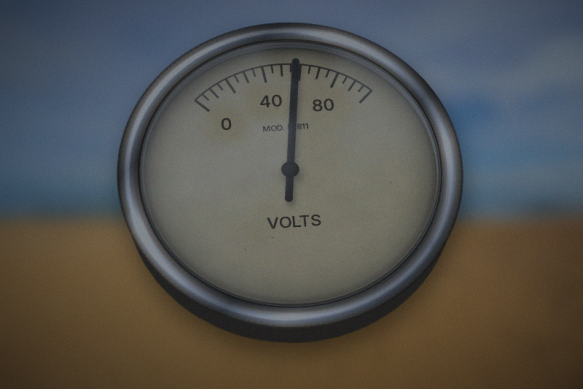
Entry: 57.5 V
